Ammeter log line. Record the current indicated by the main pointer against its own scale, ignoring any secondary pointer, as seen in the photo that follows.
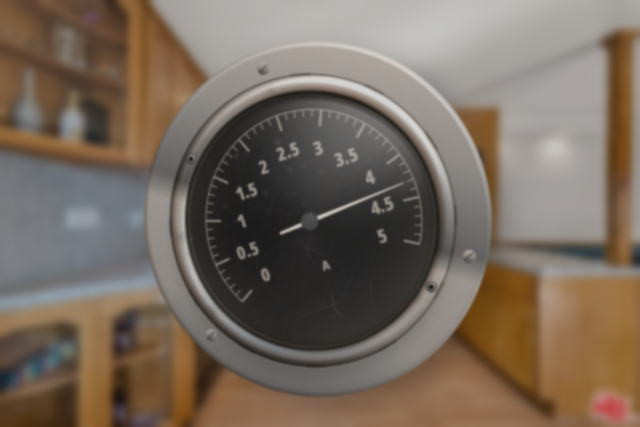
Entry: 4.3 A
